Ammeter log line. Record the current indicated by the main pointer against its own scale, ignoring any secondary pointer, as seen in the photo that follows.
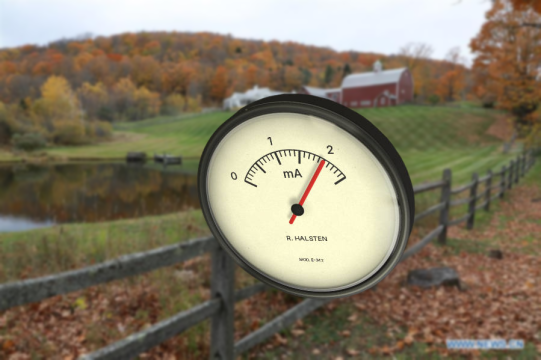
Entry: 2 mA
